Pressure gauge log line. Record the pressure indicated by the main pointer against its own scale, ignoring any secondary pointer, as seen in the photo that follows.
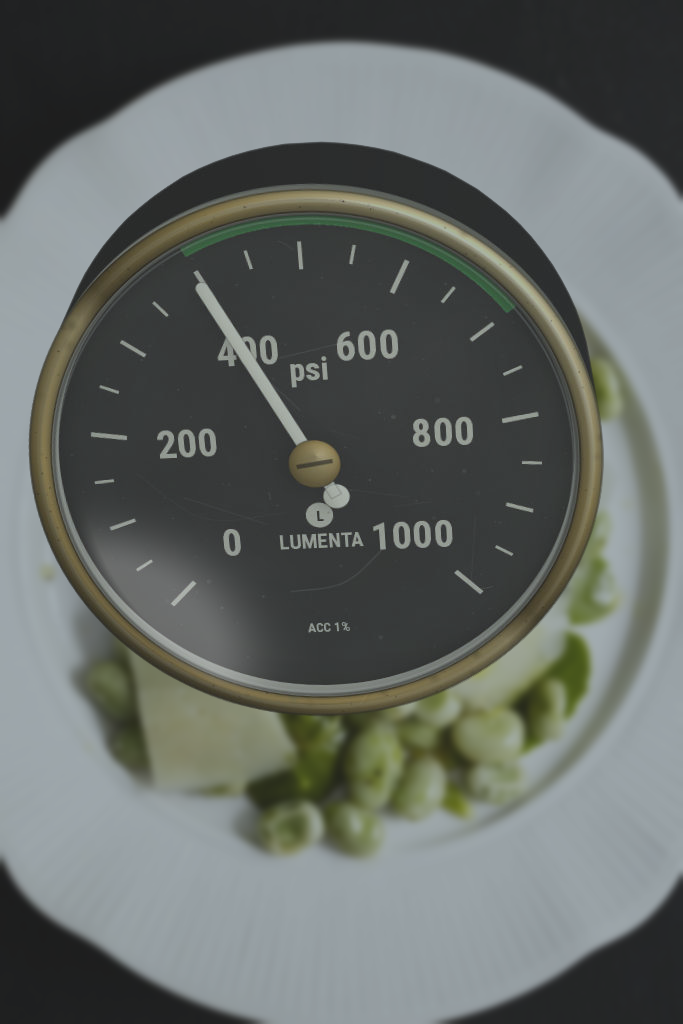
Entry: 400 psi
